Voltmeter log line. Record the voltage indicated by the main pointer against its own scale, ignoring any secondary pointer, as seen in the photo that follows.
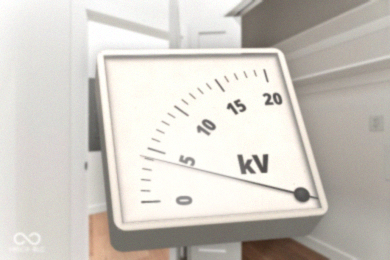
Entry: 4 kV
